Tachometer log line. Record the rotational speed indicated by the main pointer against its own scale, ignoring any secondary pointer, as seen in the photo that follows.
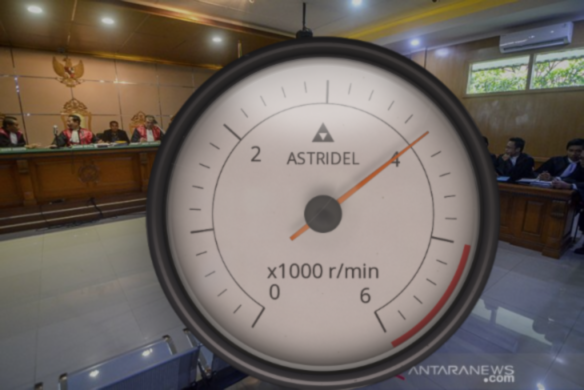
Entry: 4000 rpm
